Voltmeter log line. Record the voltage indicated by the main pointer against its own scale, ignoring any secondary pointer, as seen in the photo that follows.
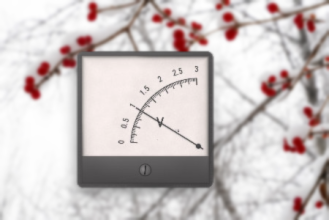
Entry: 1 V
